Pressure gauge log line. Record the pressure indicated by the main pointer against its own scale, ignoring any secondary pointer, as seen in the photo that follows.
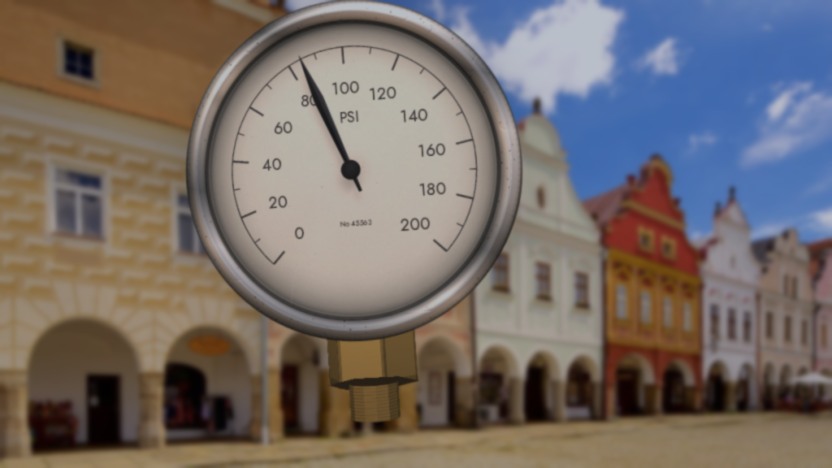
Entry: 85 psi
